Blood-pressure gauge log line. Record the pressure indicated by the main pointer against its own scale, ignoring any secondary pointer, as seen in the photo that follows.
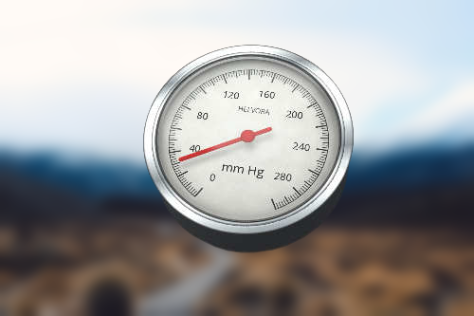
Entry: 30 mmHg
